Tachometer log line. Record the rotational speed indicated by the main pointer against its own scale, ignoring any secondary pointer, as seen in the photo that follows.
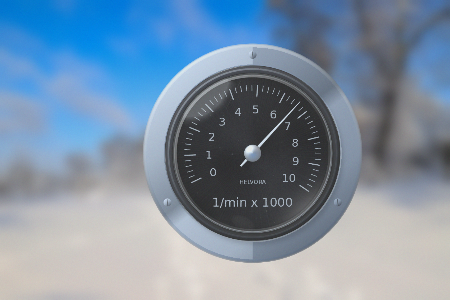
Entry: 6600 rpm
